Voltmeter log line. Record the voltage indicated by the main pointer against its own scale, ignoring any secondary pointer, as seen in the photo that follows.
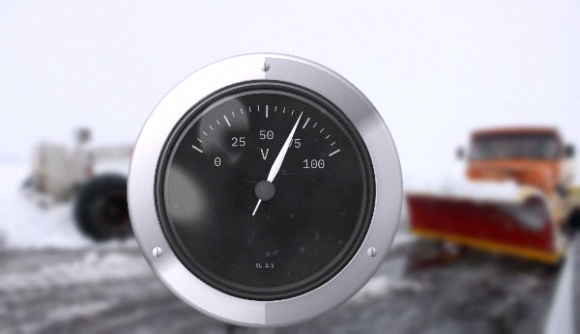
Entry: 70 V
